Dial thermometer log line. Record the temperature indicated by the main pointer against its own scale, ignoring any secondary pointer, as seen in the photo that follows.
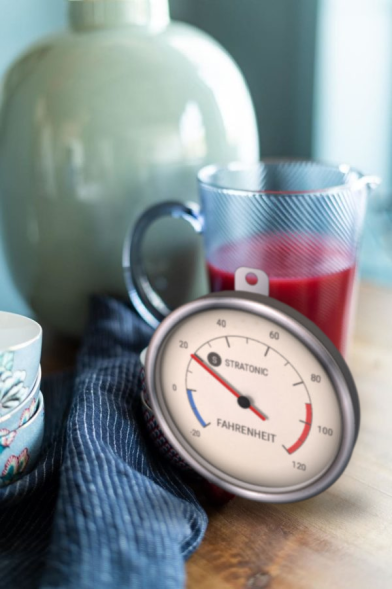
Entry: 20 °F
